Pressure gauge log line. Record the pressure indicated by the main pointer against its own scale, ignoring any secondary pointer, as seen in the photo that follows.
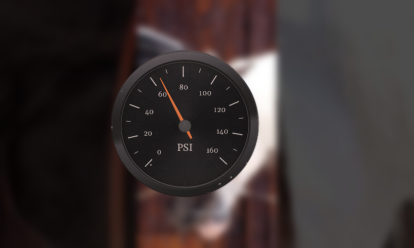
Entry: 65 psi
